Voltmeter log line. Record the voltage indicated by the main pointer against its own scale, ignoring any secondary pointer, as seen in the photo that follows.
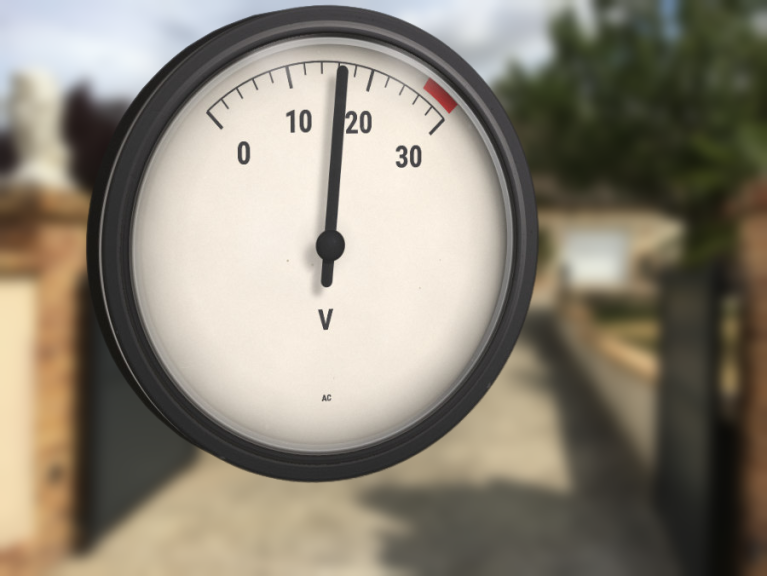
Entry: 16 V
